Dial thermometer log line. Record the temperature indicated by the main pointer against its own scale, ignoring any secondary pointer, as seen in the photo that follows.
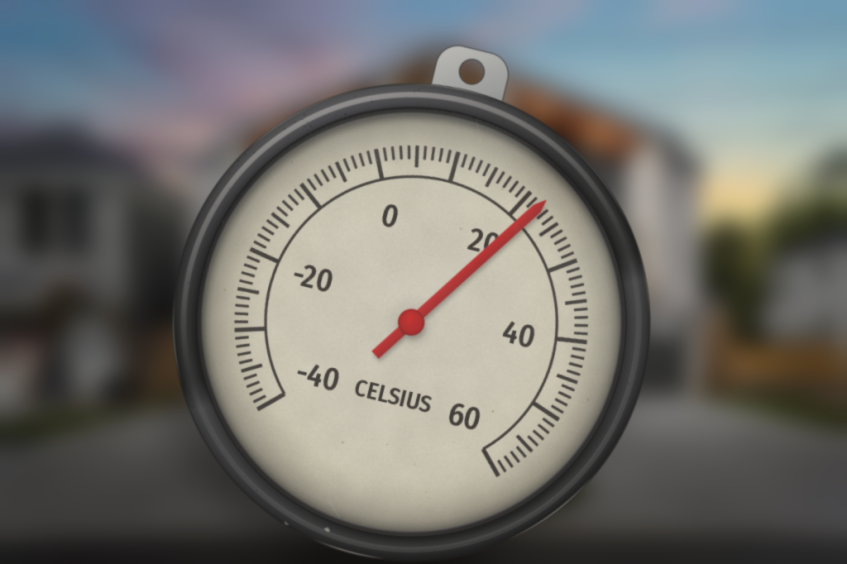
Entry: 22 °C
